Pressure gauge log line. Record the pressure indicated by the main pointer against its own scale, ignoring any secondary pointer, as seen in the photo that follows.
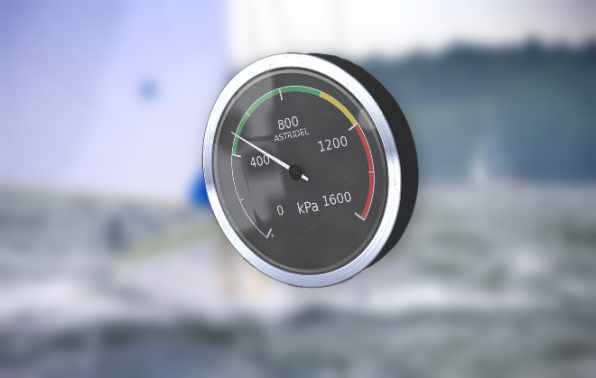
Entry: 500 kPa
